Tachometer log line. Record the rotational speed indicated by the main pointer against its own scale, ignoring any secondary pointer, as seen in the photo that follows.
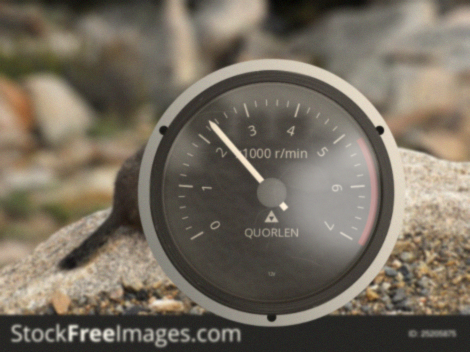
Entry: 2300 rpm
